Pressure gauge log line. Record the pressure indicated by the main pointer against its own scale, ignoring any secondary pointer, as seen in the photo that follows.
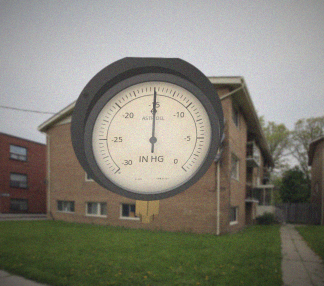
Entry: -15 inHg
